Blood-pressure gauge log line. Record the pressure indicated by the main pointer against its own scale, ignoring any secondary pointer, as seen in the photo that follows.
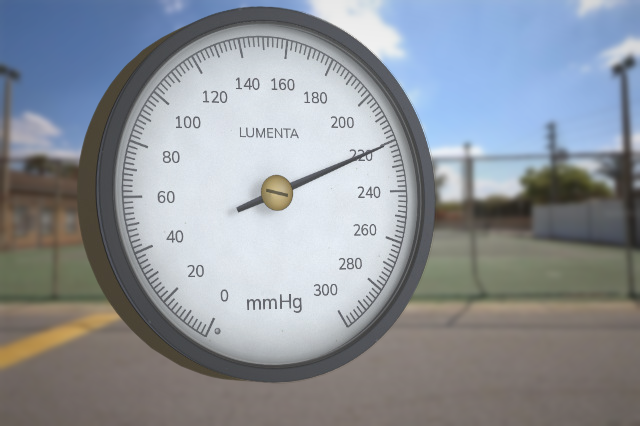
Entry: 220 mmHg
